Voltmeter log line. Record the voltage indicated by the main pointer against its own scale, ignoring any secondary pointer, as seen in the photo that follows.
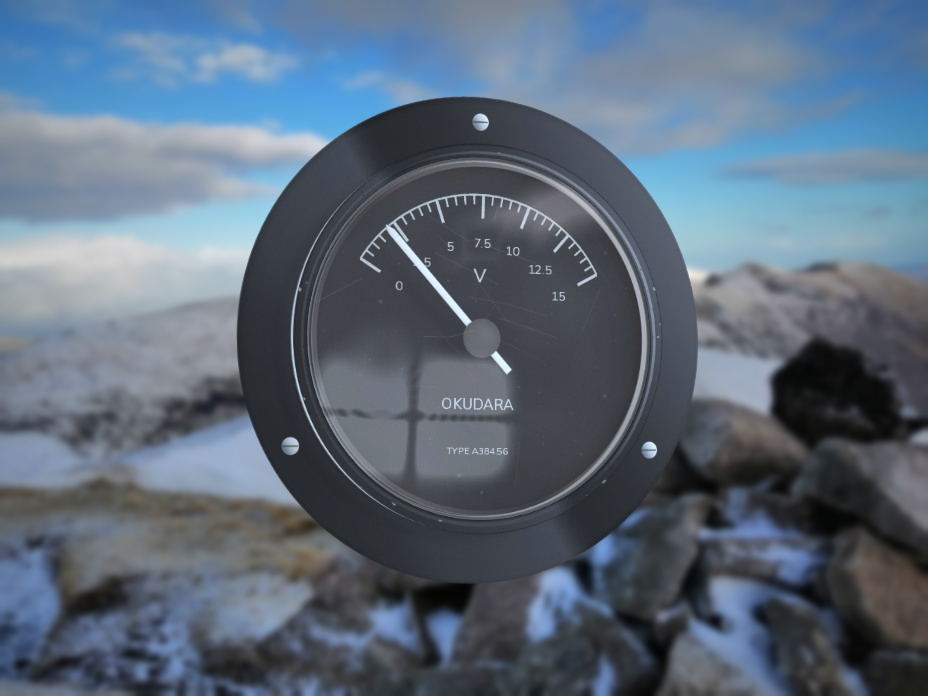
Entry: 2 V
